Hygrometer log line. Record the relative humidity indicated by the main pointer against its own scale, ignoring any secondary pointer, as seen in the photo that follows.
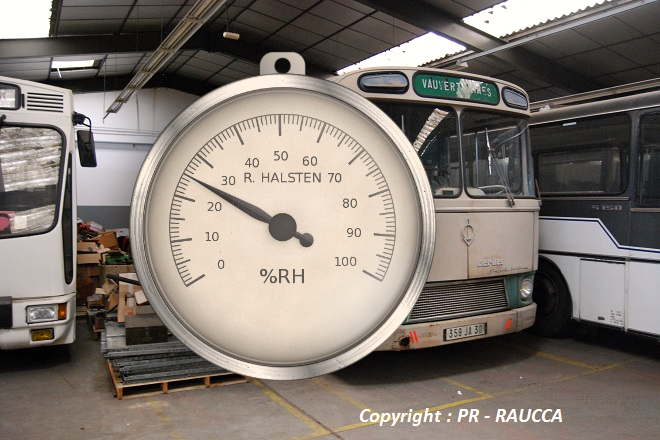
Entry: 25 %
